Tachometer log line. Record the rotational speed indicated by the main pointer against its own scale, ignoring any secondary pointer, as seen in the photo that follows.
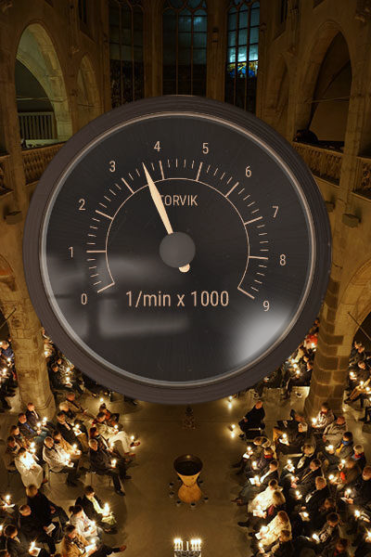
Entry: 3600 rpm
